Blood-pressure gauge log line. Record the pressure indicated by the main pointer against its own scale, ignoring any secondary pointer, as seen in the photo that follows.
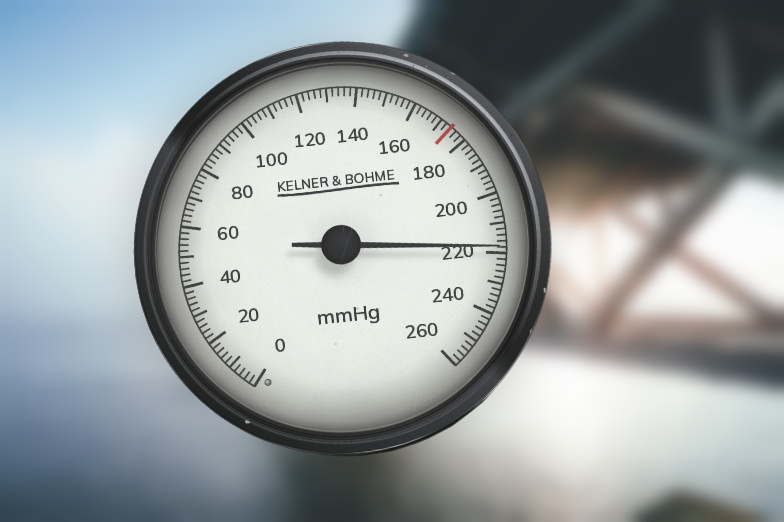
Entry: 218 mmHg
